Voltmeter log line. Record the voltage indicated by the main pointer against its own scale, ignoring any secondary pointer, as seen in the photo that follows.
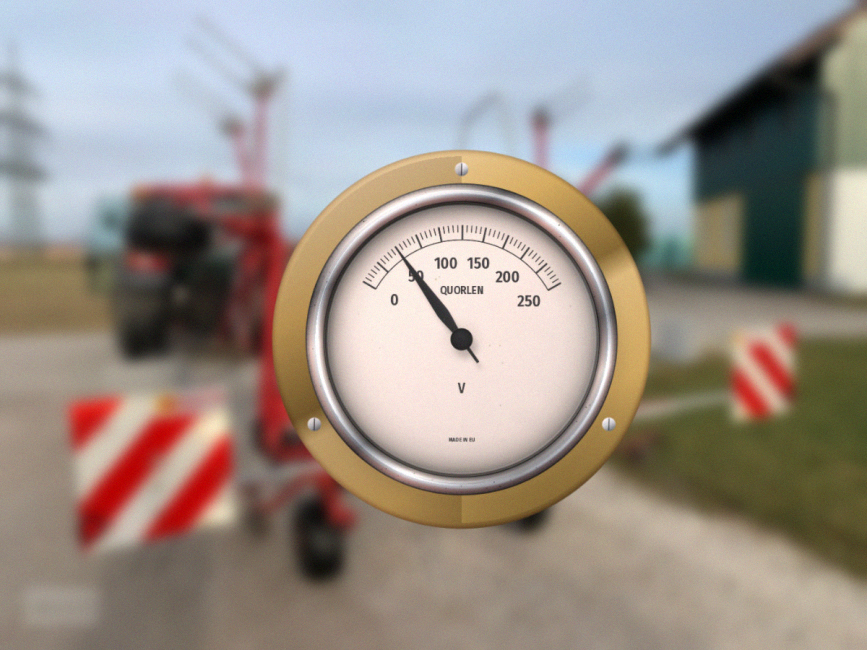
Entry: 50 V
